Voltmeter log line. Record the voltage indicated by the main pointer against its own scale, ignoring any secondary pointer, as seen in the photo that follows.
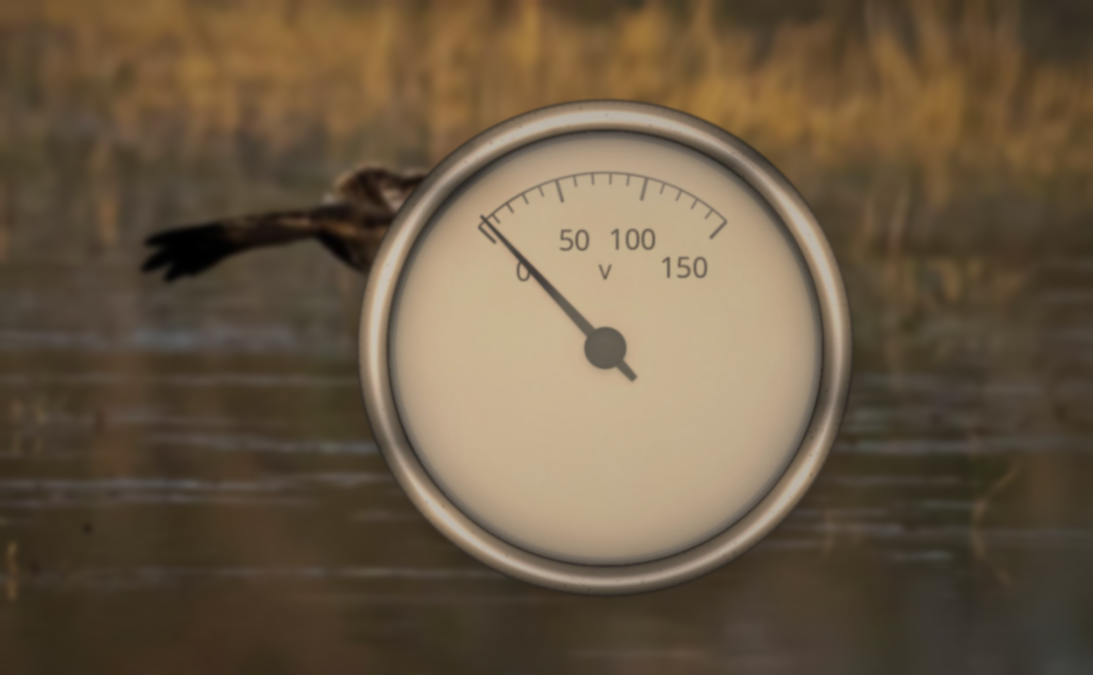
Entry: 5 V
